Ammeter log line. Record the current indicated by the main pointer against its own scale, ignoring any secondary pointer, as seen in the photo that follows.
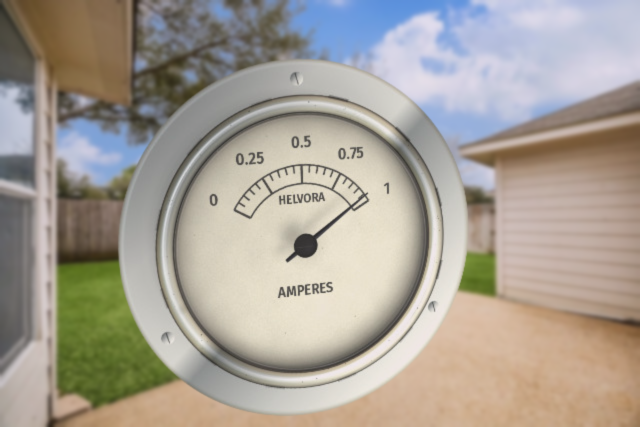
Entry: 0.95 A
